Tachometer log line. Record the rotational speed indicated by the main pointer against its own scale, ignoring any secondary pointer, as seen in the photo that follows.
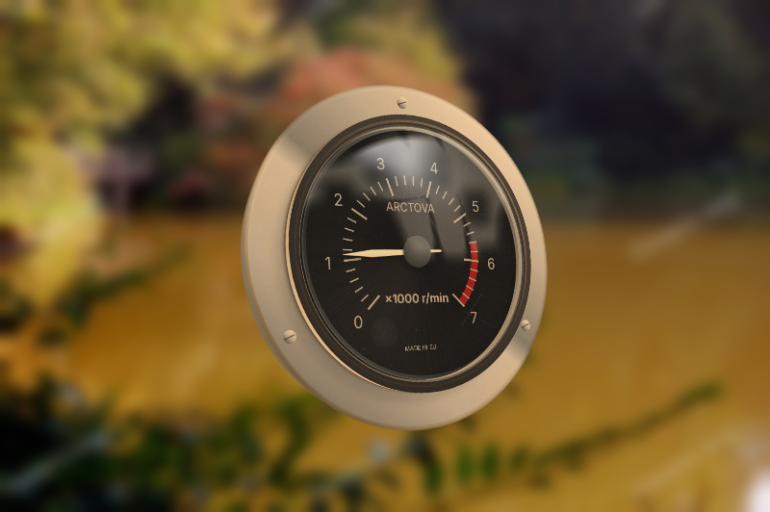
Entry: 1100 rpm
